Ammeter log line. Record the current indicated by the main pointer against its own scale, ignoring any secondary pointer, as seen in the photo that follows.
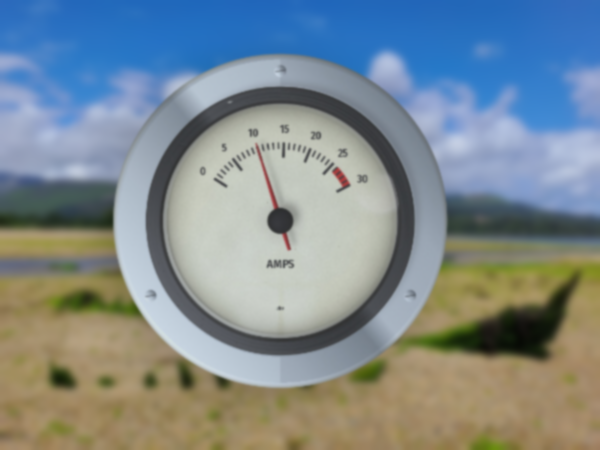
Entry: 10 A
